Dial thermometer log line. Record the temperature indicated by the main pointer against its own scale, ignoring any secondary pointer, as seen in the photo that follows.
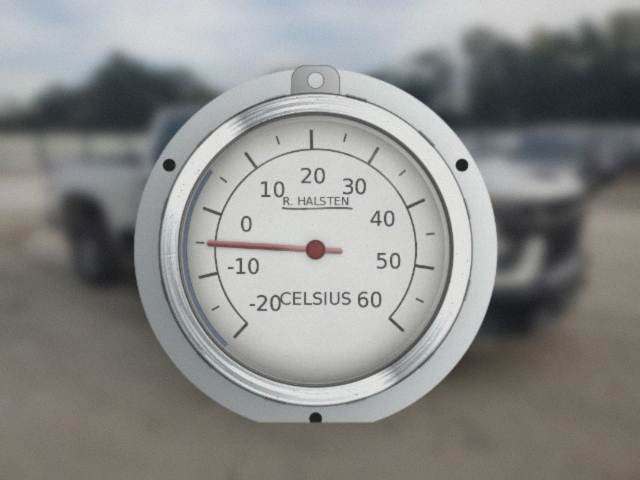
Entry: -5 °C
